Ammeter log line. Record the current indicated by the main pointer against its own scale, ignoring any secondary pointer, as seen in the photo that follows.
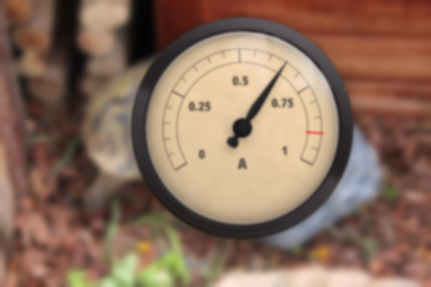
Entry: 0.65 A
